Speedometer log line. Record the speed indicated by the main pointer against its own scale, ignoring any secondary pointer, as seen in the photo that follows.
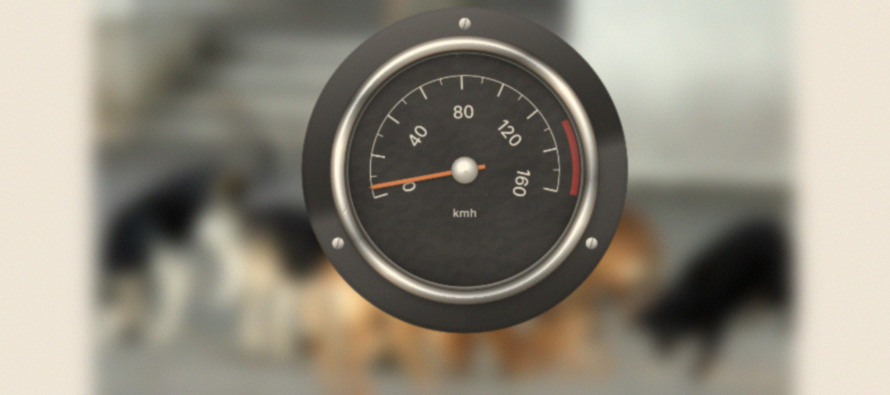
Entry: 5 km/h
